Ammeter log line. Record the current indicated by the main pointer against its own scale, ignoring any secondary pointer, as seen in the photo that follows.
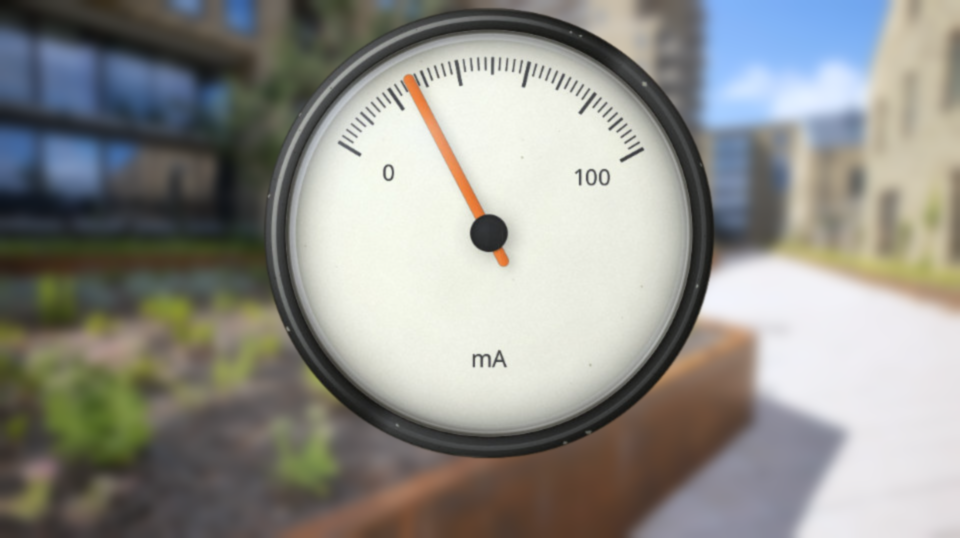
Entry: 26 mA
